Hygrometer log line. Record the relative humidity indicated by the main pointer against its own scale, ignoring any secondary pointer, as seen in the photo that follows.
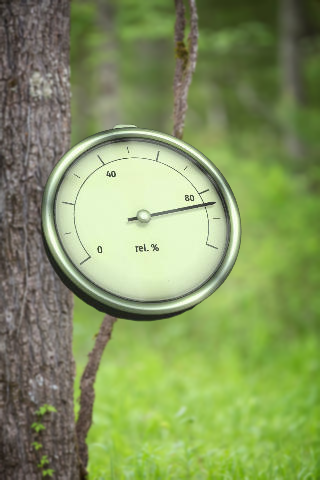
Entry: 85 %
